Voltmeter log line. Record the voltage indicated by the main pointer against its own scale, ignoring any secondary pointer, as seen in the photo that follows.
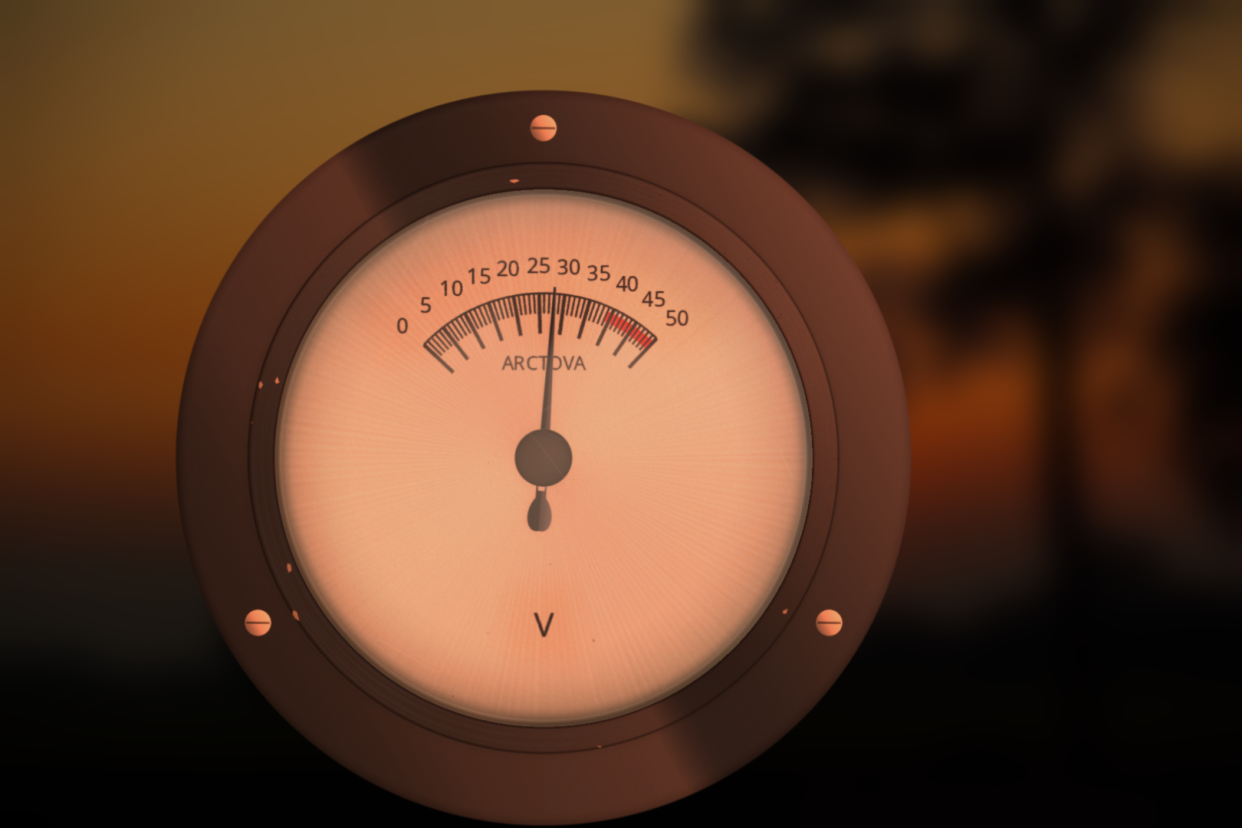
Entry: 28 V
